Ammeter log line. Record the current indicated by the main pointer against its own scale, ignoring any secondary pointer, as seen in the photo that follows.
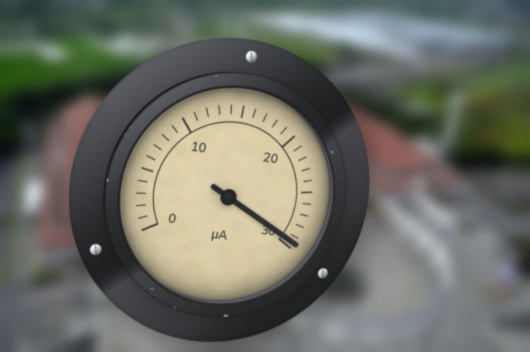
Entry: 29.5 µA
